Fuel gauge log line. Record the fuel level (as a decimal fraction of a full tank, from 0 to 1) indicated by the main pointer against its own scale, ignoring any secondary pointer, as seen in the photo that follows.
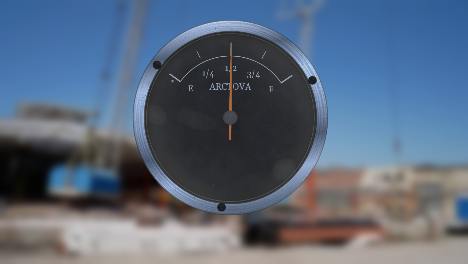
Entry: 0.5
